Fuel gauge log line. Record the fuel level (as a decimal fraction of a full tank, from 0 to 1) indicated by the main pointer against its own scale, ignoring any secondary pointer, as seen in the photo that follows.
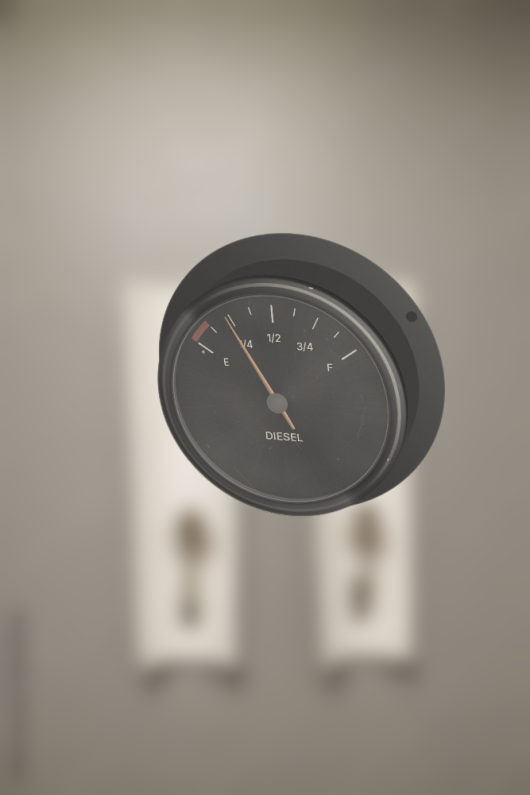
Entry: 0.25
